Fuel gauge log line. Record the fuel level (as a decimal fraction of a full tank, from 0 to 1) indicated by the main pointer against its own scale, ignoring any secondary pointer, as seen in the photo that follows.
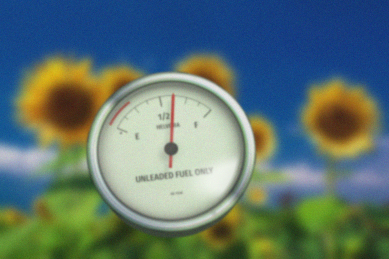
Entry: 0.625
